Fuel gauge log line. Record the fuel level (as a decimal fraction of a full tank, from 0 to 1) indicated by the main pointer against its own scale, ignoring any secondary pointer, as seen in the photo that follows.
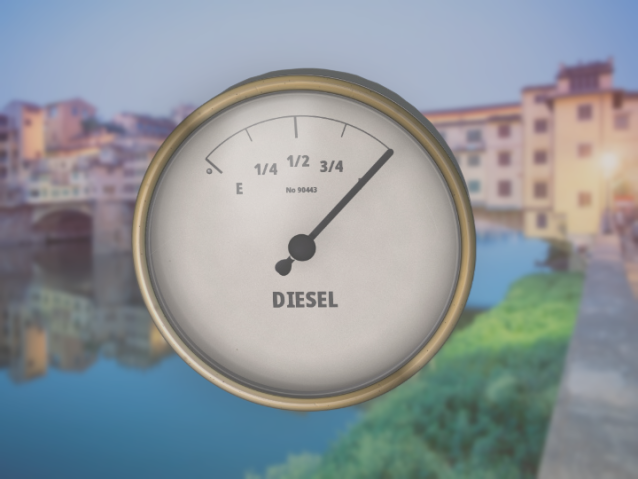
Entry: 1
